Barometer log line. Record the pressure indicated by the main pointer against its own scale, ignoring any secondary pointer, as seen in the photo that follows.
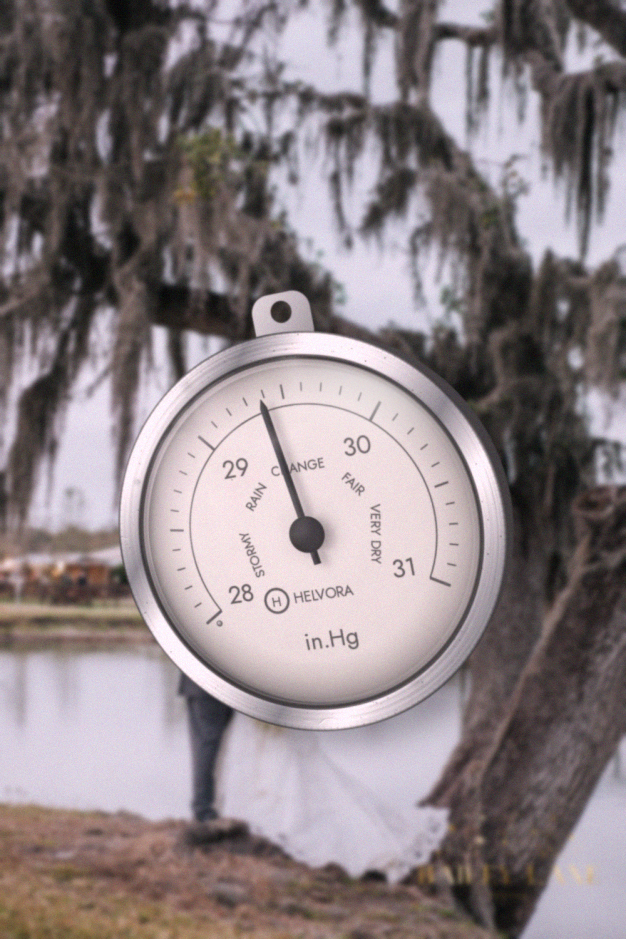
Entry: 29.4 inHg
